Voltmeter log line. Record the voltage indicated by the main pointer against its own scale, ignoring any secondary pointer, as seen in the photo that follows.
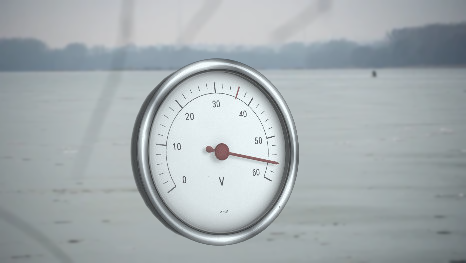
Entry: 56 V
